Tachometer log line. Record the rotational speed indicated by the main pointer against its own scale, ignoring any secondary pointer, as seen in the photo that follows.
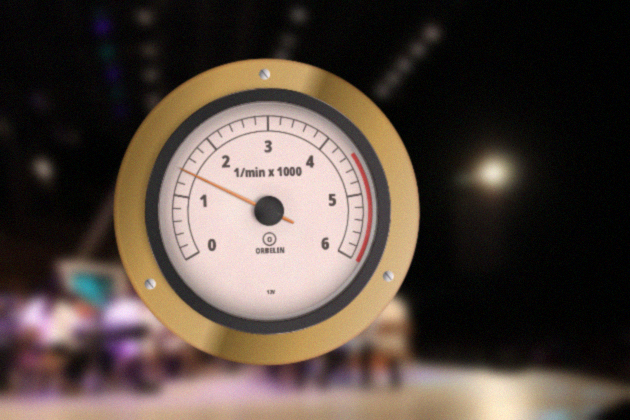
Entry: 1400 rpm
